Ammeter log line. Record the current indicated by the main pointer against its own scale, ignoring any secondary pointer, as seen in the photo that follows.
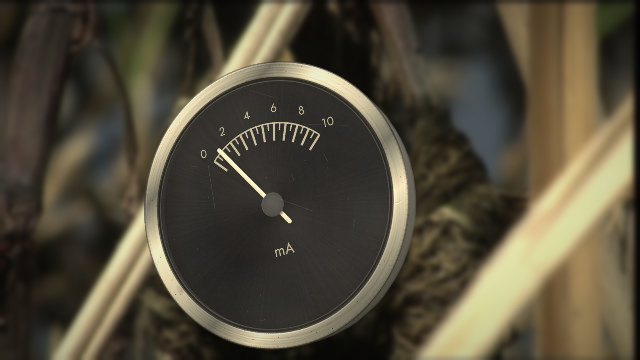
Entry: 1 mA
